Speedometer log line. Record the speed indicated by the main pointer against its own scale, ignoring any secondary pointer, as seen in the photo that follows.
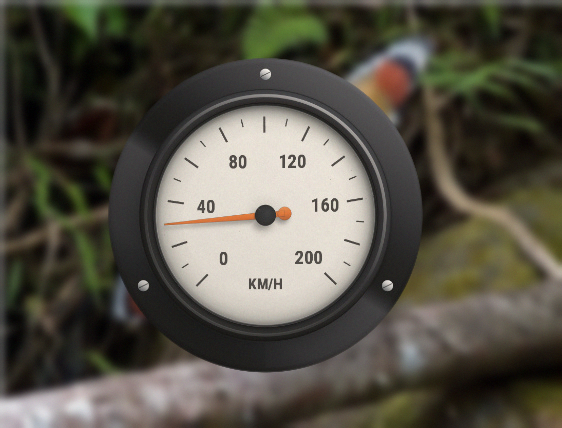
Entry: 30 km/h
